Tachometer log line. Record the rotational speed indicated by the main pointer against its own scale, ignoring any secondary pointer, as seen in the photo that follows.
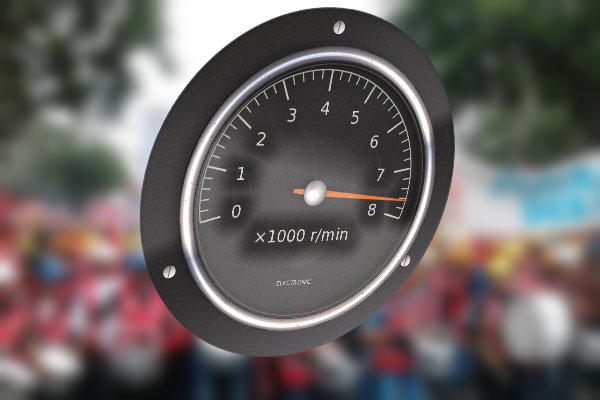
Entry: 7600 rpm
